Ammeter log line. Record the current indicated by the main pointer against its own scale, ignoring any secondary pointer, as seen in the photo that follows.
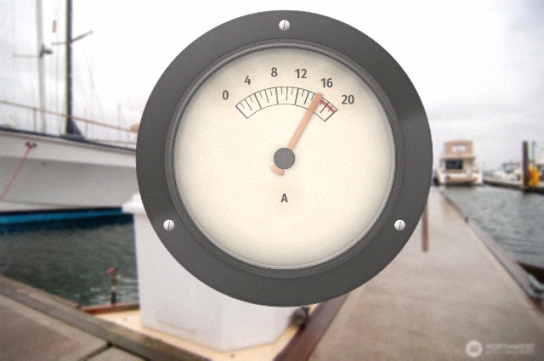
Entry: 16 A
